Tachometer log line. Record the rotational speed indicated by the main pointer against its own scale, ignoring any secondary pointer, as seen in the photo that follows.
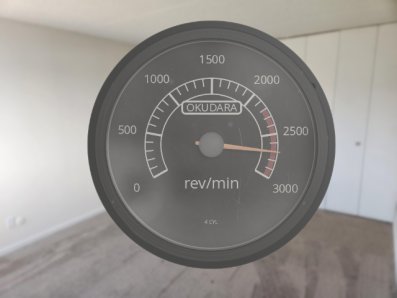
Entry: 2700 rpm
